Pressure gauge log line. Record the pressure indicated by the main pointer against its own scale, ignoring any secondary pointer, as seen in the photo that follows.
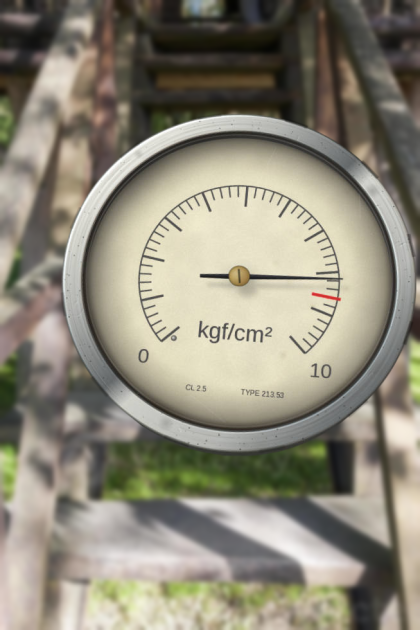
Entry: 8.2 kg/cm²
